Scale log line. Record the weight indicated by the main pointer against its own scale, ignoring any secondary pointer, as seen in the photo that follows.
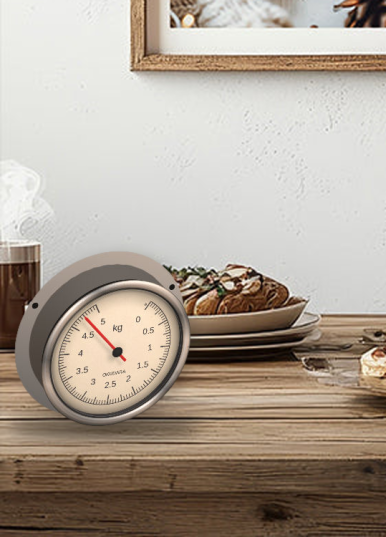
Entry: 4.75 kg
